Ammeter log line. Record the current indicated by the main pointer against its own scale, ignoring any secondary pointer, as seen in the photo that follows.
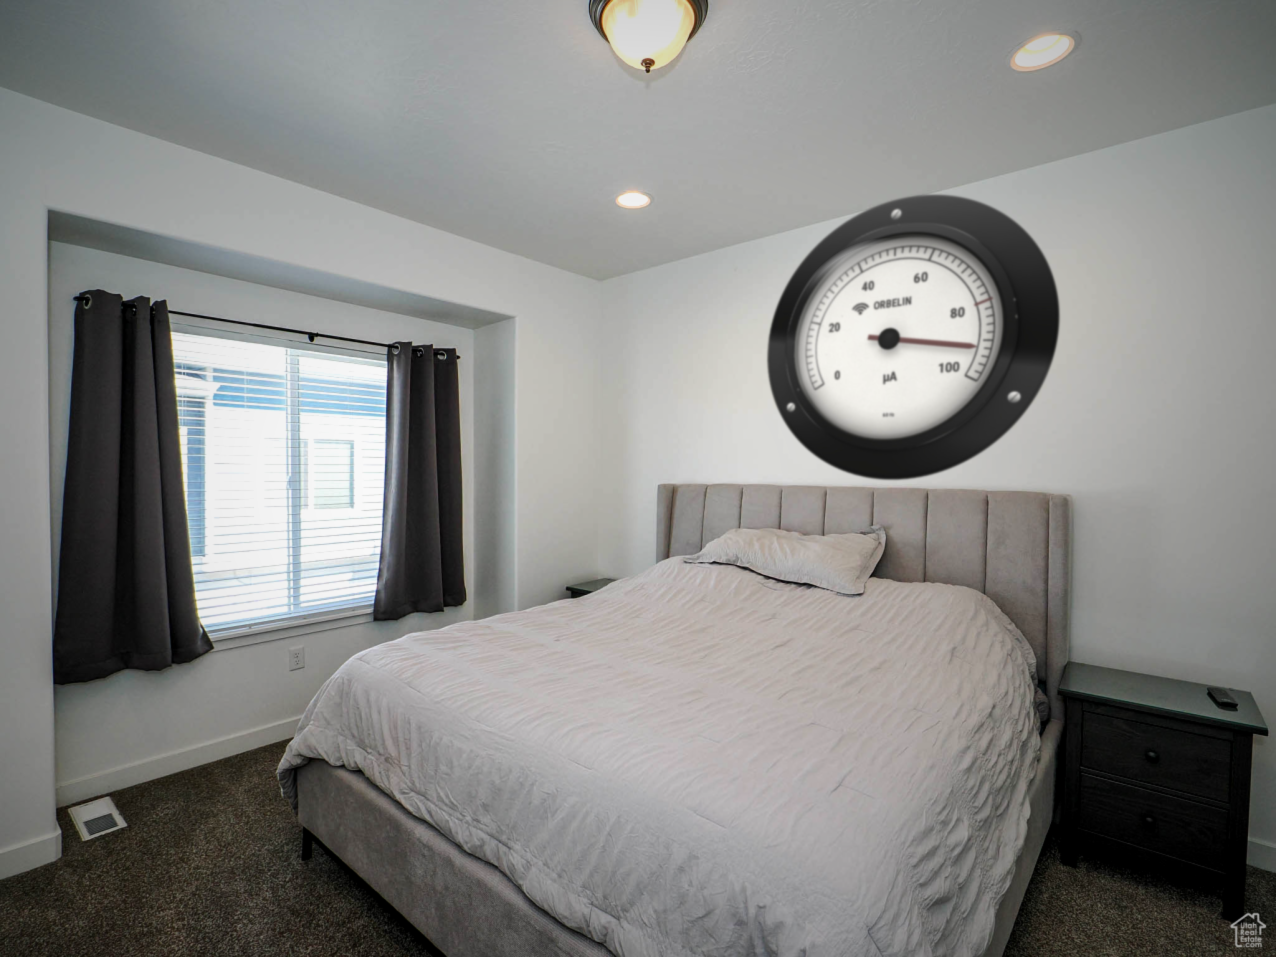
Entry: 92 µA
